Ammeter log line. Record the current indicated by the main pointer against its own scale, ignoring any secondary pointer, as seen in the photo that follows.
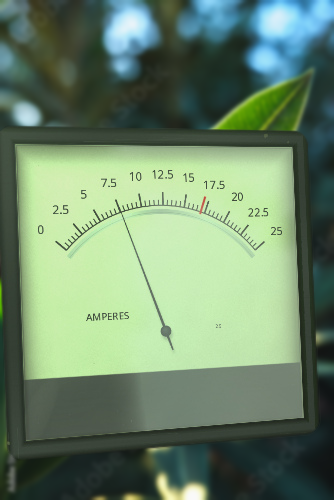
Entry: 7.5 A
